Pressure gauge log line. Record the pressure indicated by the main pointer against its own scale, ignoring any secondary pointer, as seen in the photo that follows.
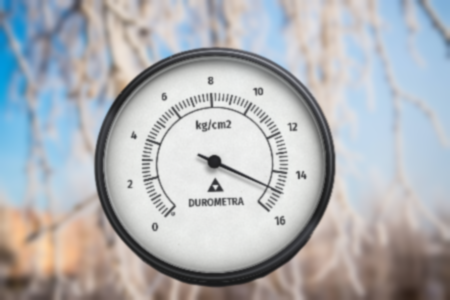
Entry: 15 kg/cm²
